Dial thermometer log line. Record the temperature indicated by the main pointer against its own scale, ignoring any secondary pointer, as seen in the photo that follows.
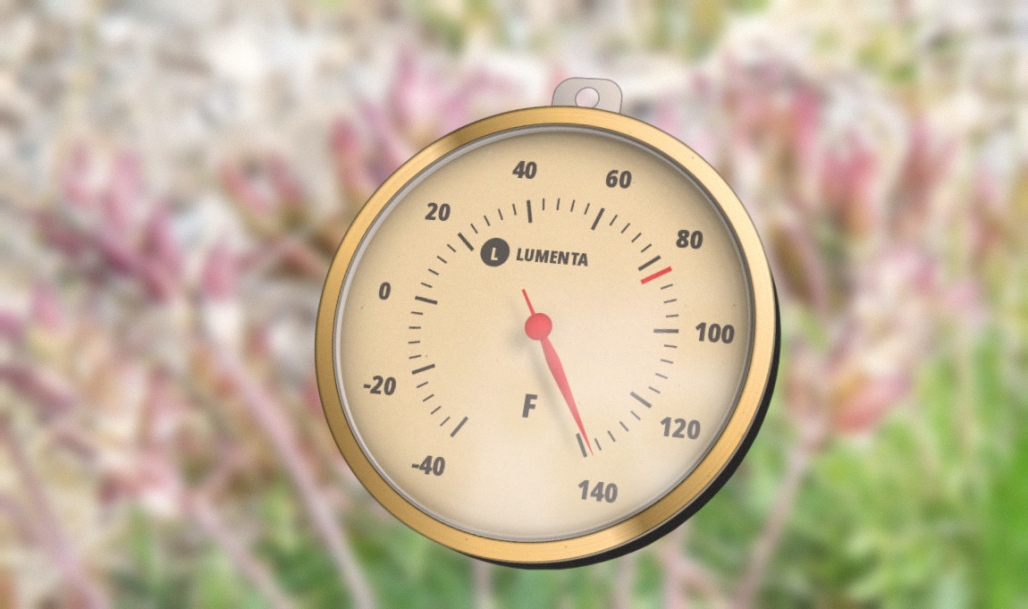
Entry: 138 °F
